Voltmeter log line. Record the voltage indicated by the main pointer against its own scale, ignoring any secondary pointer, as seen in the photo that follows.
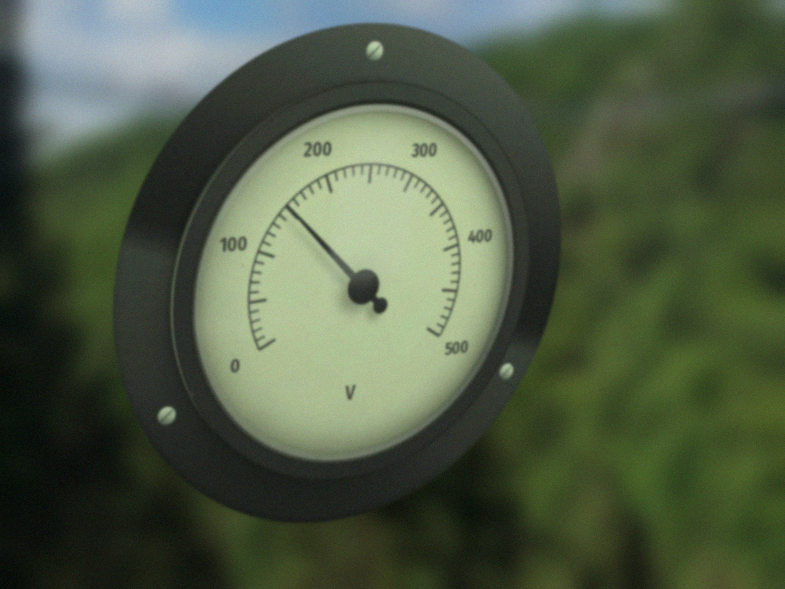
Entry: 150 V
